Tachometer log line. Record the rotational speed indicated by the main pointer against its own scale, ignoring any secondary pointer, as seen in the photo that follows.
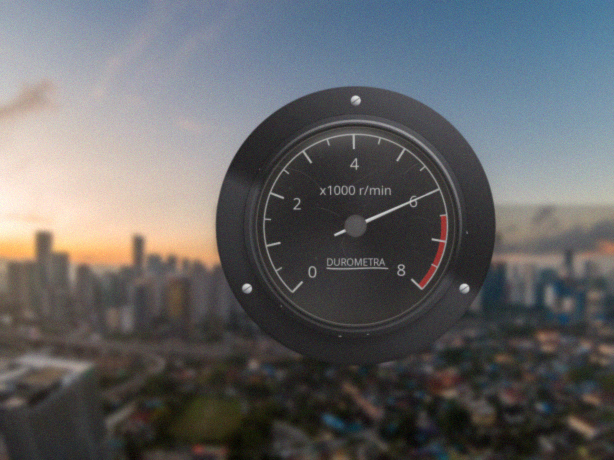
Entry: 6000 rpm
